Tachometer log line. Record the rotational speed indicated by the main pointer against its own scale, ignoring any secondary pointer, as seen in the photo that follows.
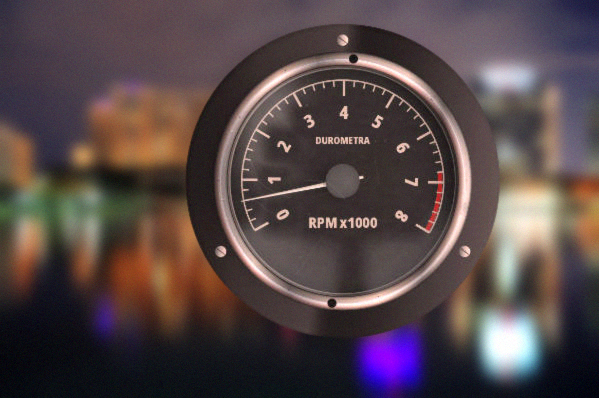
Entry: 600 rpm
